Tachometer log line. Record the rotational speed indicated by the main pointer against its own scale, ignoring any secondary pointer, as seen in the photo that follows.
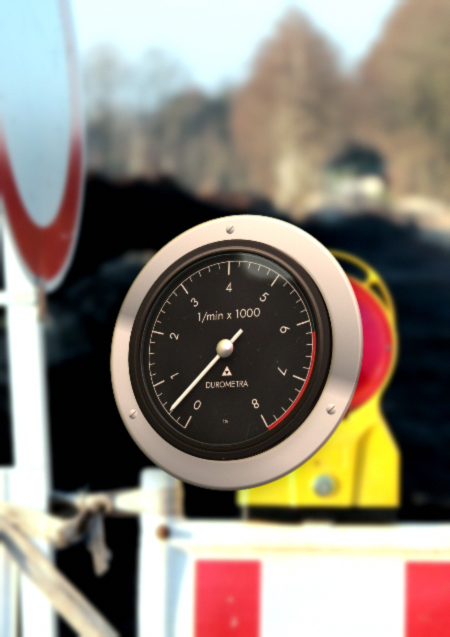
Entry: 400 rpm
